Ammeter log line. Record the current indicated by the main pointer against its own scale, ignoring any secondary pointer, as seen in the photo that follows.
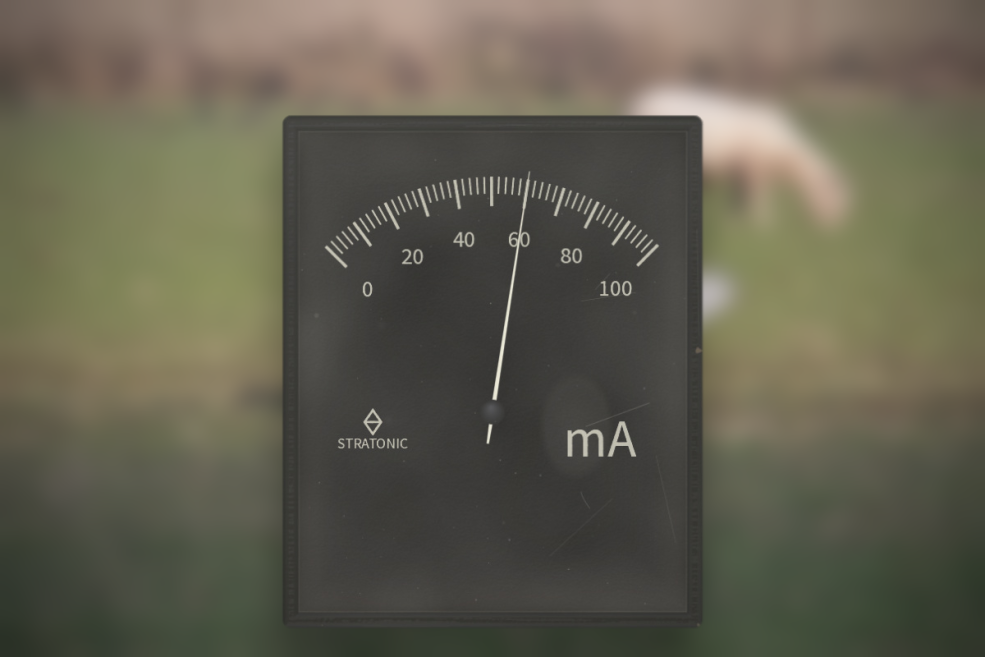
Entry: 60 mA
